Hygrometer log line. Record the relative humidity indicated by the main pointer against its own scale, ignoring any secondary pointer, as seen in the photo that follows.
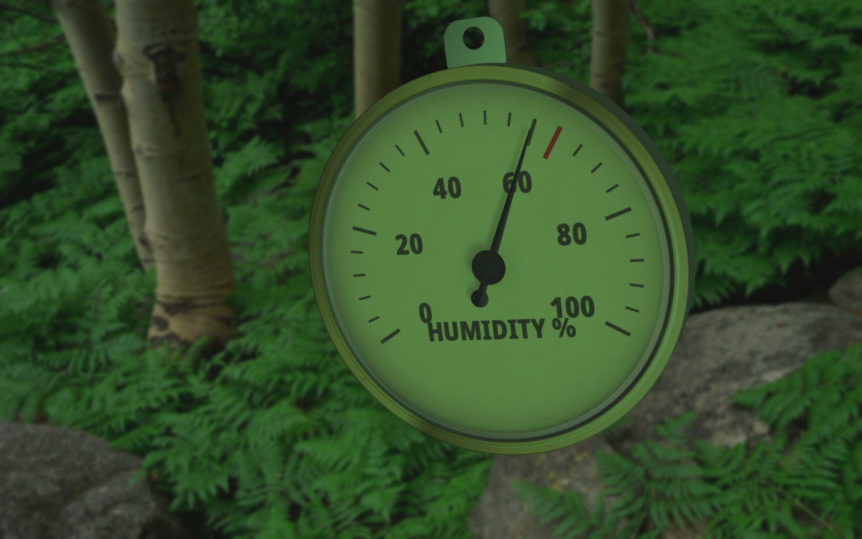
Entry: 60 %
